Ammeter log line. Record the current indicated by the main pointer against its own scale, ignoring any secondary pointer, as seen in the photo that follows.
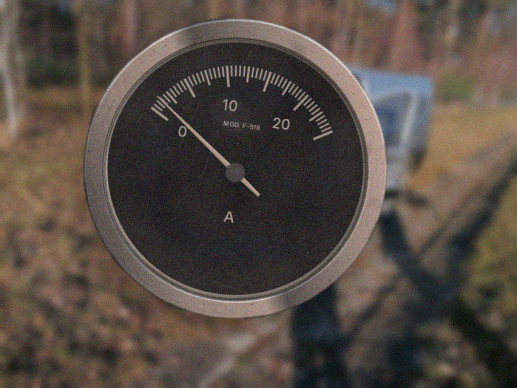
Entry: 1.5 A
